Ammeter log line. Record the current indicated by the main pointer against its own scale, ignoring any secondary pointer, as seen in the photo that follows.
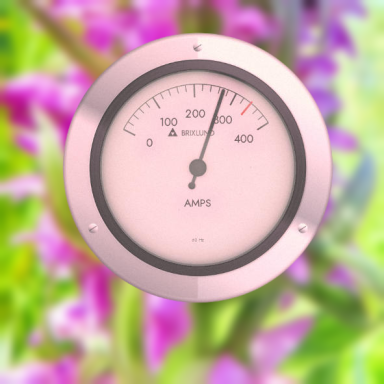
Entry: 270 A
